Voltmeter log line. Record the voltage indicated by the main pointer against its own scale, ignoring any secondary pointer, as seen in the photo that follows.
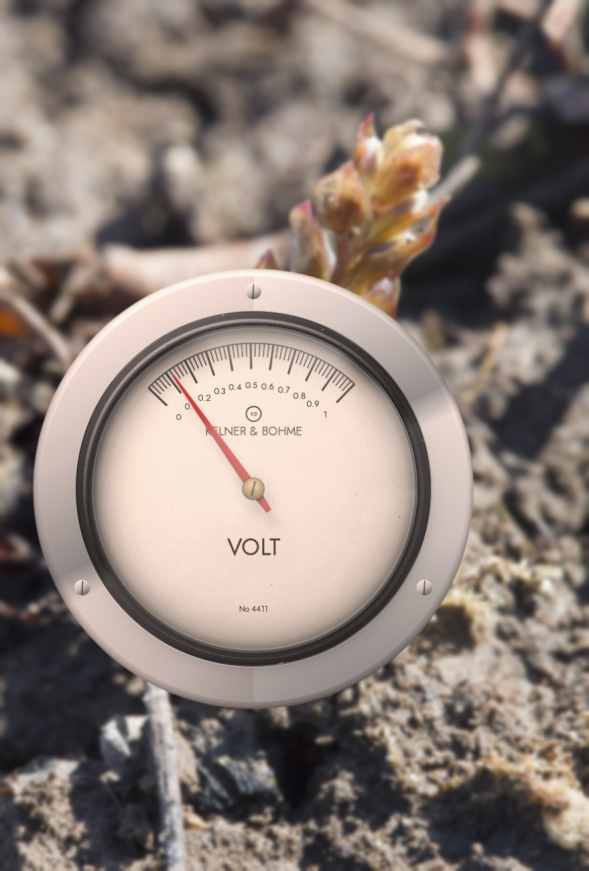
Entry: 0.12 V
